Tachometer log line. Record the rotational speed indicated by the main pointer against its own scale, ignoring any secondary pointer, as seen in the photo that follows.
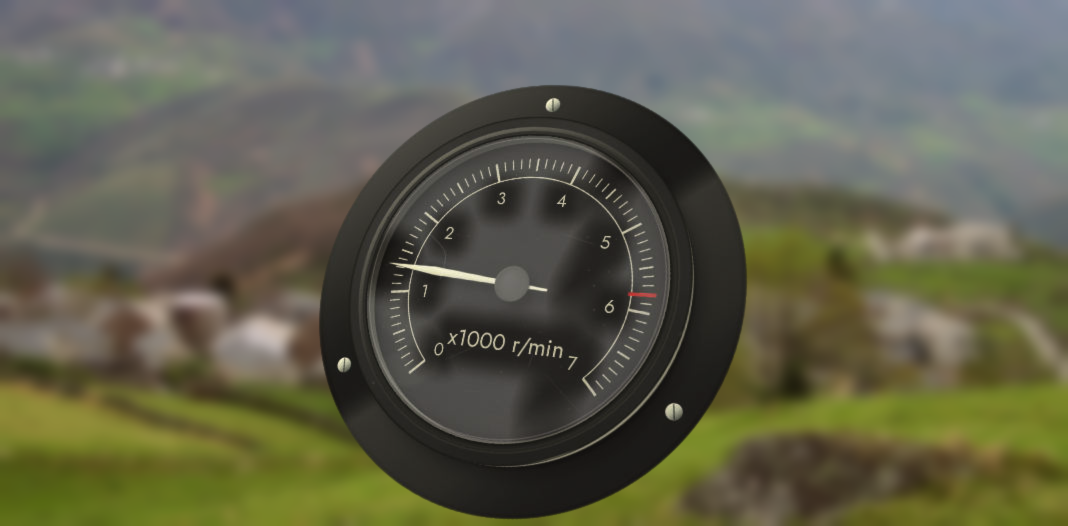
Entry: 1300 rpm
